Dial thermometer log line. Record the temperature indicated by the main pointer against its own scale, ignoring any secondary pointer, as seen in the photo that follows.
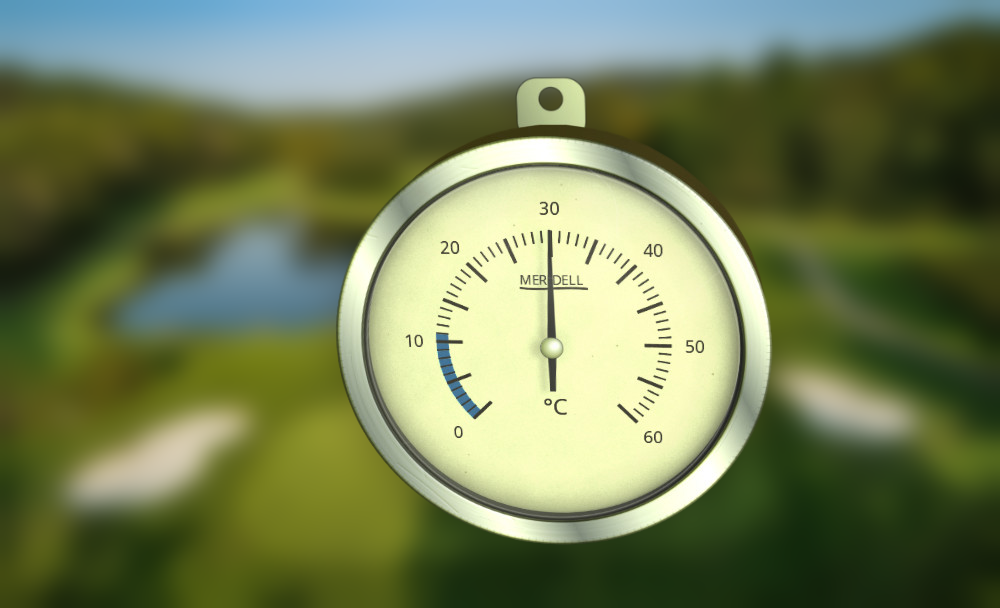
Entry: 30 °C
